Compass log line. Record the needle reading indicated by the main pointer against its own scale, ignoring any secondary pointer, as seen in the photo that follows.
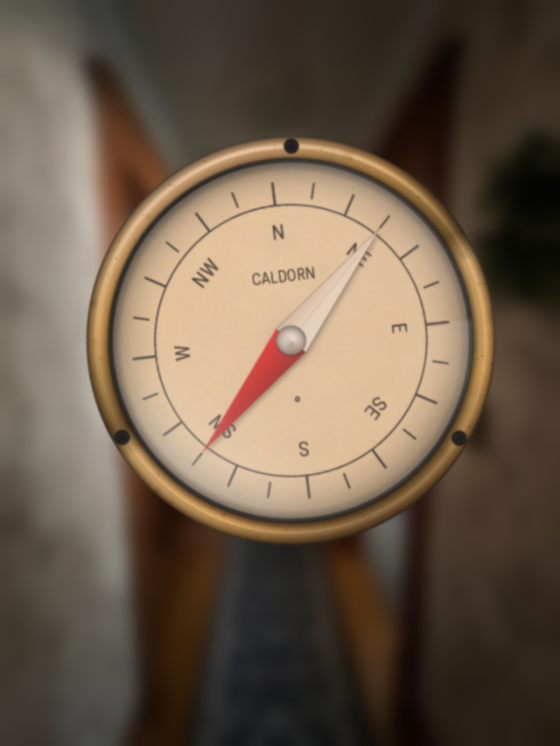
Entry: 225 °
